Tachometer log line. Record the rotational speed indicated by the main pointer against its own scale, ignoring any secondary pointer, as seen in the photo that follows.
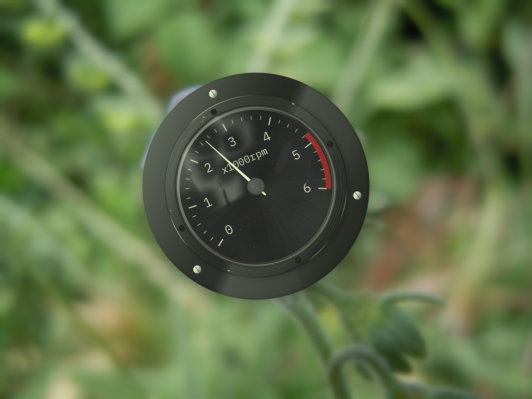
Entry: 2500 rpm
